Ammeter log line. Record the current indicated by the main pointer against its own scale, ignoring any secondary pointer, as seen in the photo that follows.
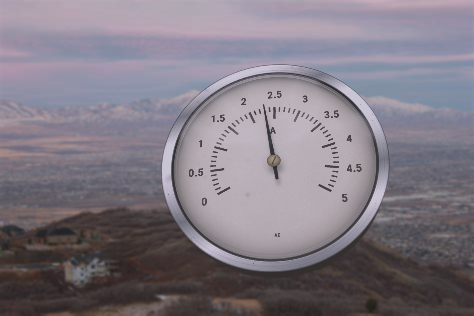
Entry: 2.3 A
